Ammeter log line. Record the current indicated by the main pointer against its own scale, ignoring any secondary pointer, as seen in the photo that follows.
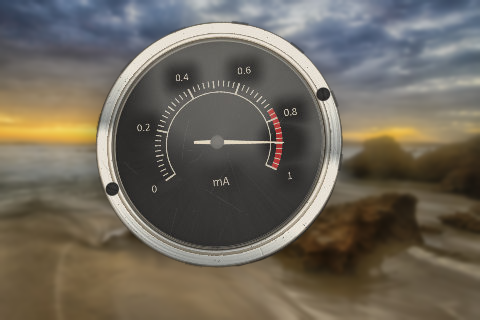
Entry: 0.9 mA
